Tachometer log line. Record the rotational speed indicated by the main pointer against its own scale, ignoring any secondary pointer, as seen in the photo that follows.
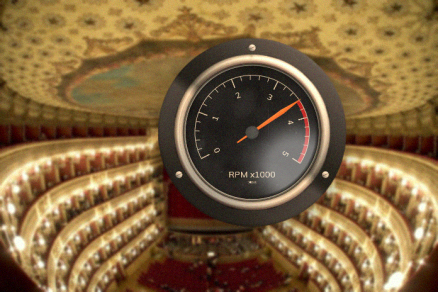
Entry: 3600 rpm
